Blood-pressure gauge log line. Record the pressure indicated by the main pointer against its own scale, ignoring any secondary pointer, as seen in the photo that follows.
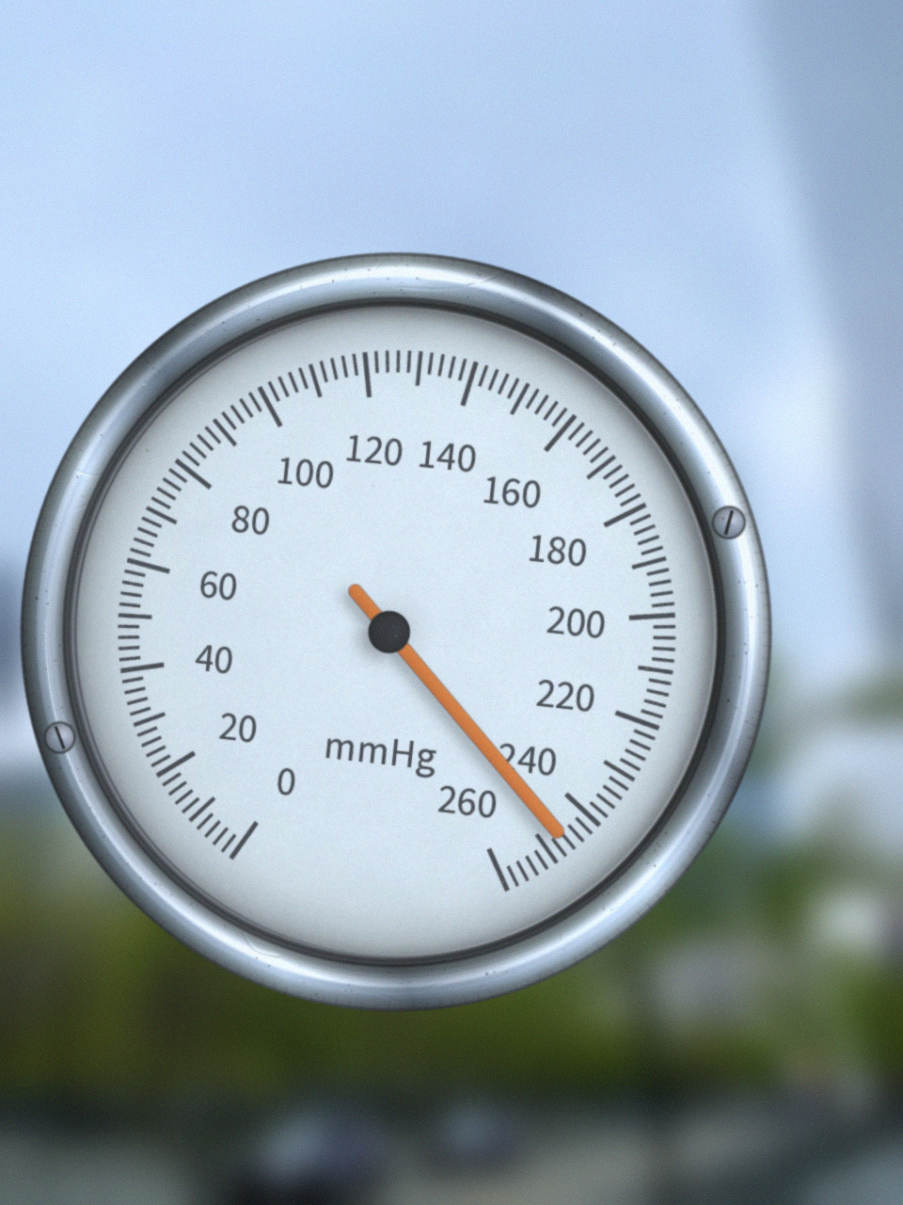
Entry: 246 mmHg
